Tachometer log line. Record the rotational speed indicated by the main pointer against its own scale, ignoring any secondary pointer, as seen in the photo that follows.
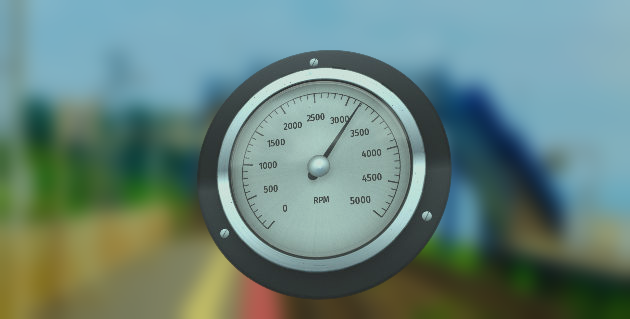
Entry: 3200 rpm
